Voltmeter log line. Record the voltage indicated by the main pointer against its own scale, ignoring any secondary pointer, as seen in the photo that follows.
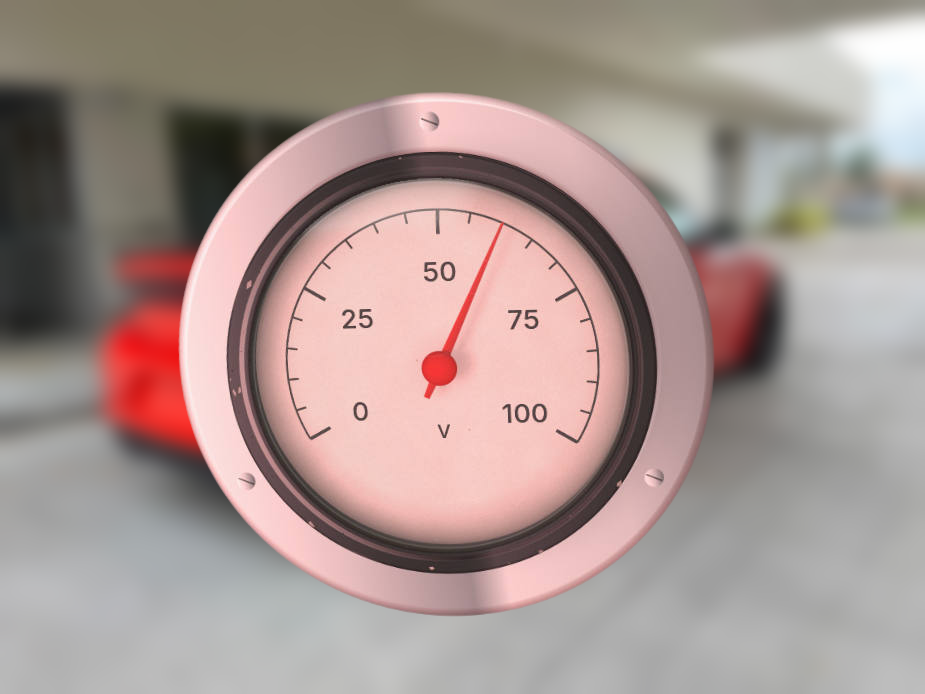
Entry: 60 V
